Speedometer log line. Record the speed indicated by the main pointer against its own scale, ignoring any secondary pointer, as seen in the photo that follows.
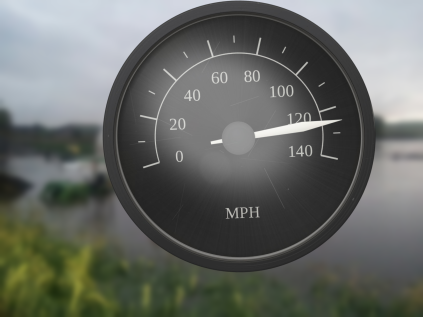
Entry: 125 mph
